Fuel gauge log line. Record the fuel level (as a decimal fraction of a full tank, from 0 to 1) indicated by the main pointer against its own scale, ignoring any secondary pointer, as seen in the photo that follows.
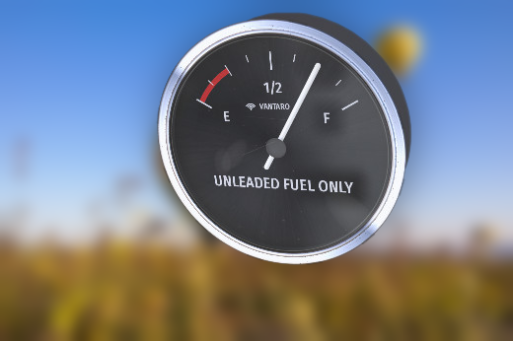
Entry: 0.75
